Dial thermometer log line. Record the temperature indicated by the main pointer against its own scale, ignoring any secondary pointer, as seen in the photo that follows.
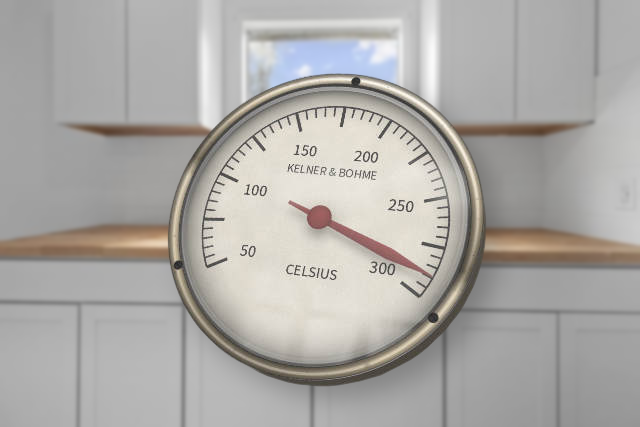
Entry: 290 °C
